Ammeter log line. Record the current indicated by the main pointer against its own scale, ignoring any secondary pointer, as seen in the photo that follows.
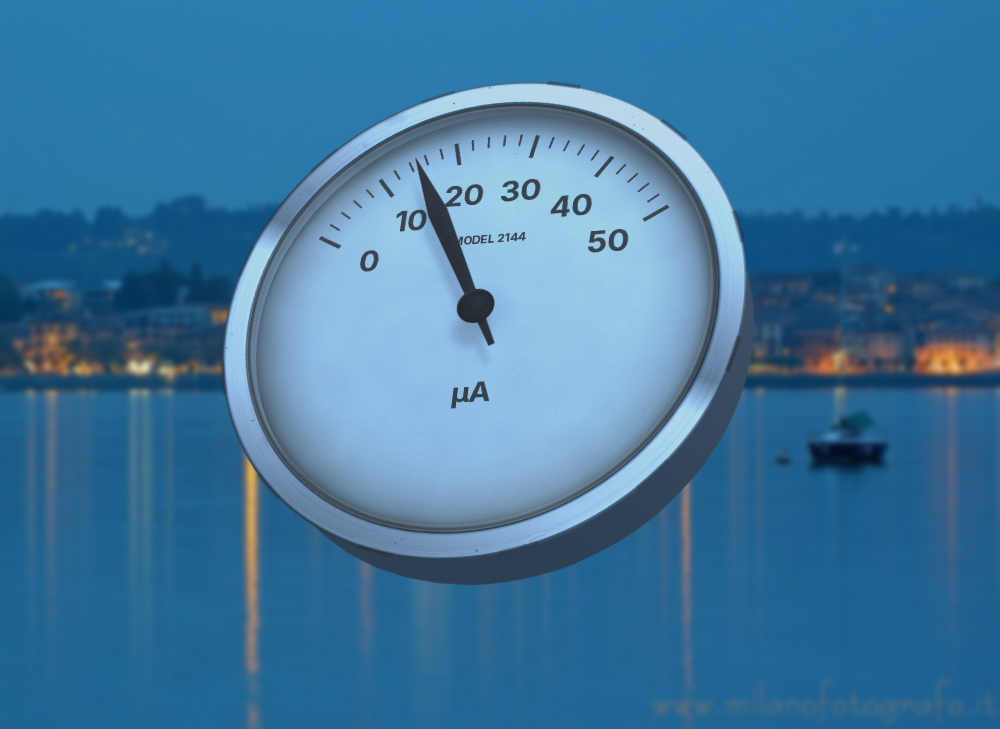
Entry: 15 µA
